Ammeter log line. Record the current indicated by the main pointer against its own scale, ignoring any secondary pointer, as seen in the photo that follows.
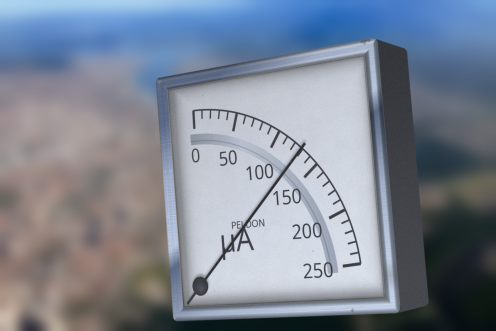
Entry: 130 µA
